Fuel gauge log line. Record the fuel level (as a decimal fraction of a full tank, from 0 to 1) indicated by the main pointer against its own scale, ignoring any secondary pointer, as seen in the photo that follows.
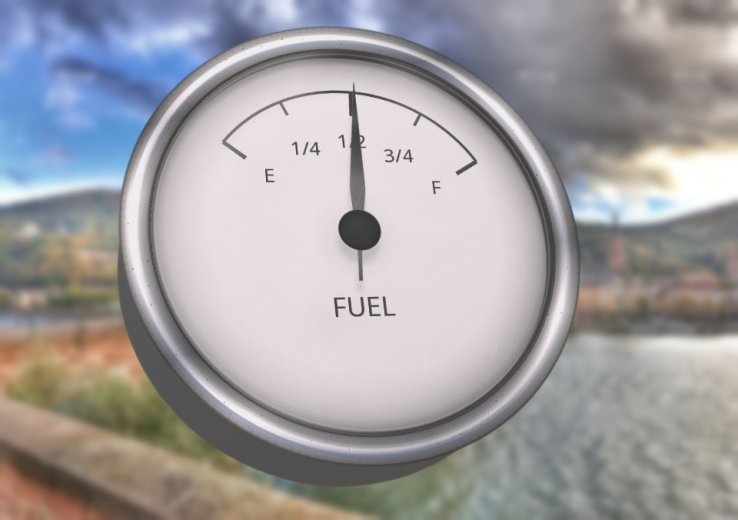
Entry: 0.5
